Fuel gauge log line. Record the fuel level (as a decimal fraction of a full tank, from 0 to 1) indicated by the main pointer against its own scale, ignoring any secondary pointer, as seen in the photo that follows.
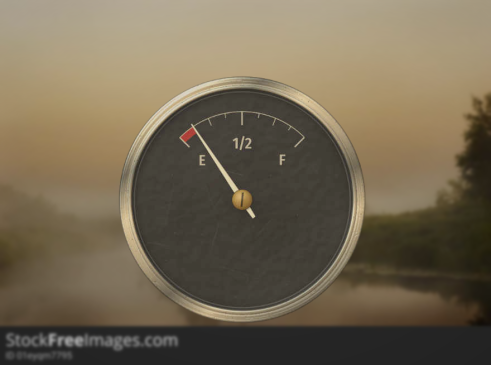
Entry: 0.125
